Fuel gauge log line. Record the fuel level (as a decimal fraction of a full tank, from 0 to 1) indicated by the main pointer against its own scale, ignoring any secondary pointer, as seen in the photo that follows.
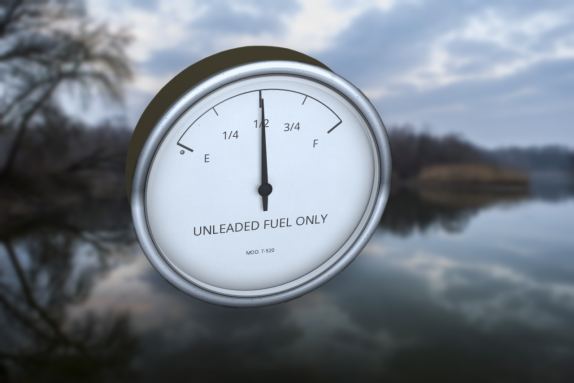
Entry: 0.5
